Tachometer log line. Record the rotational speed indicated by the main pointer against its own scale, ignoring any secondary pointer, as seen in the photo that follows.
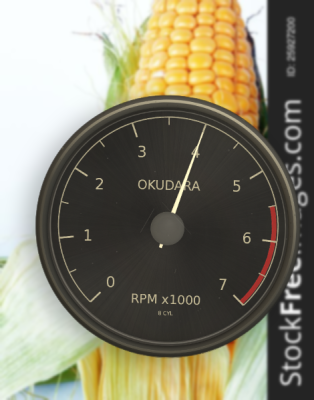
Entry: 4000 rpm
